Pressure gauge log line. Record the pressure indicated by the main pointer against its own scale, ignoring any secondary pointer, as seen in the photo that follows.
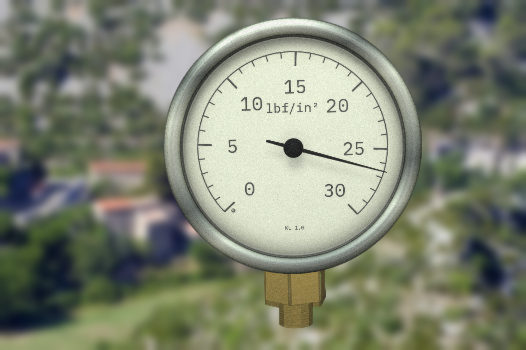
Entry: 26.5 psi
